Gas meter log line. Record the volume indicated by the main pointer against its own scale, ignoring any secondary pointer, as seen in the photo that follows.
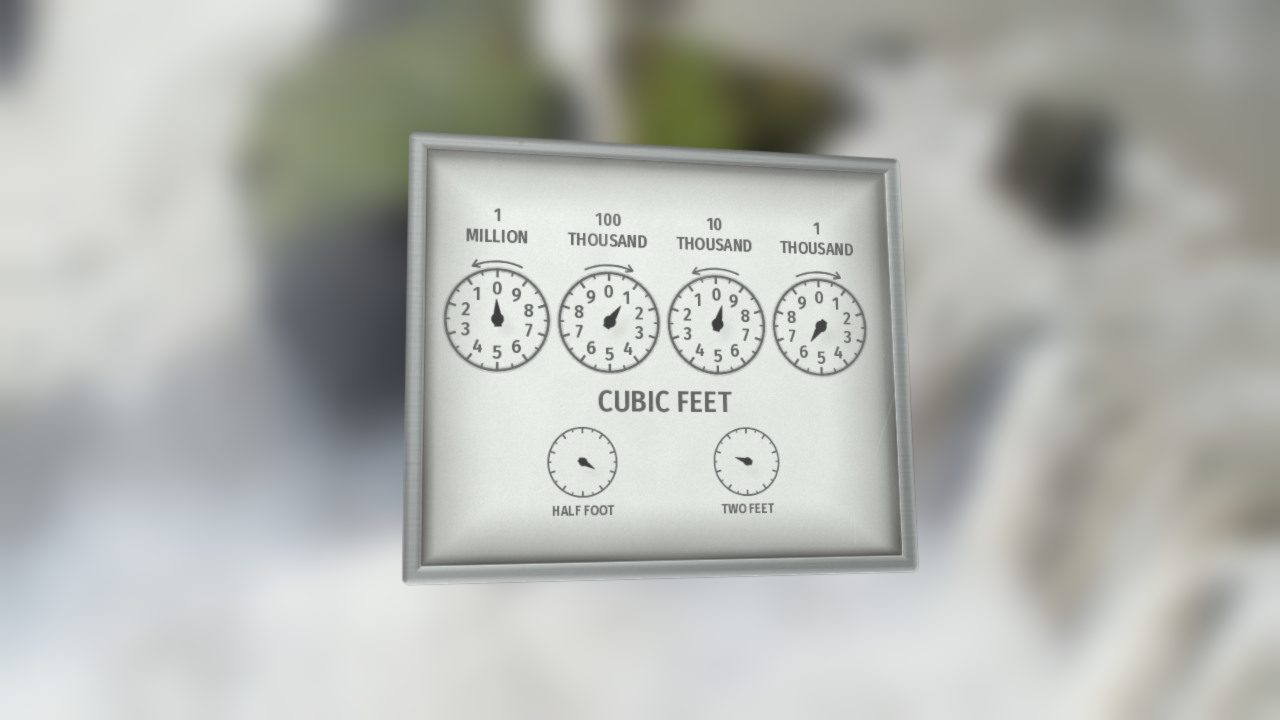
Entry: 9600 ft³
